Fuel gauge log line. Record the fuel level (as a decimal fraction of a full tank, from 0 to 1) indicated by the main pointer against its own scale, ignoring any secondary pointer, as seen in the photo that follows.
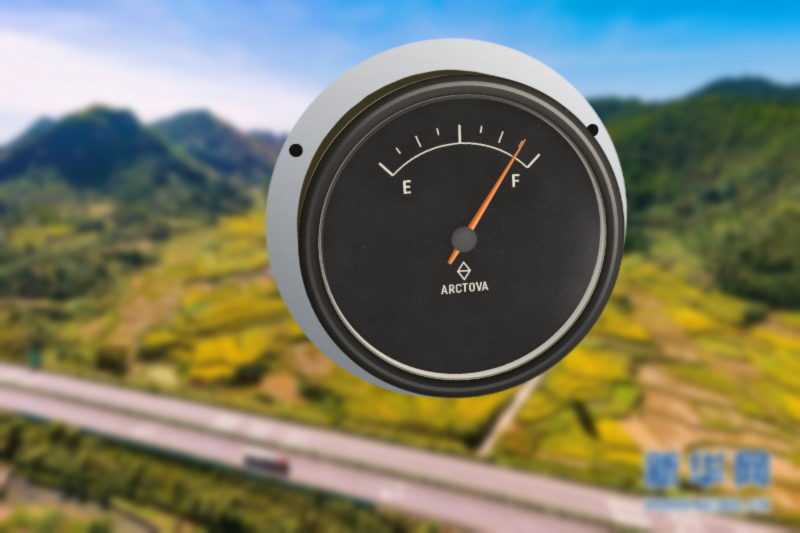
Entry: 0.875
